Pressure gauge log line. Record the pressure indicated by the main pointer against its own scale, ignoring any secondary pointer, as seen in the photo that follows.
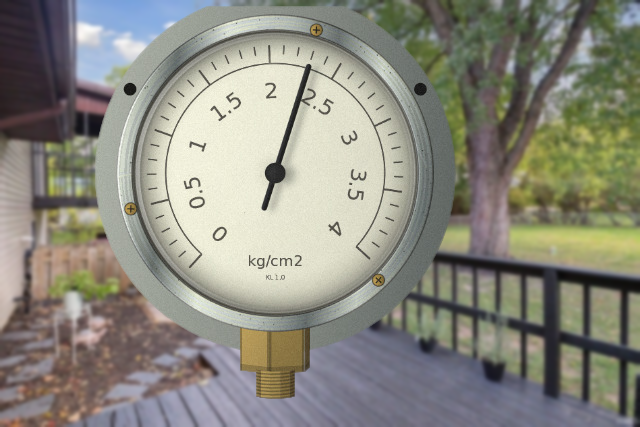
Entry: 2.3 kg/cm²
